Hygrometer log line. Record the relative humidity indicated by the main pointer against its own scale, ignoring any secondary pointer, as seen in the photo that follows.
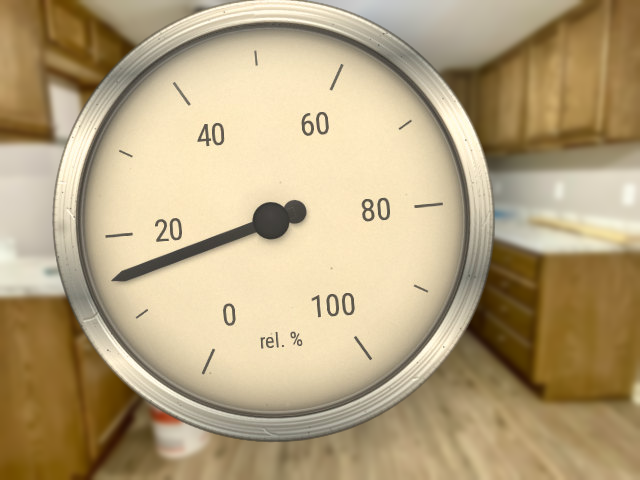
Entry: 15 %
